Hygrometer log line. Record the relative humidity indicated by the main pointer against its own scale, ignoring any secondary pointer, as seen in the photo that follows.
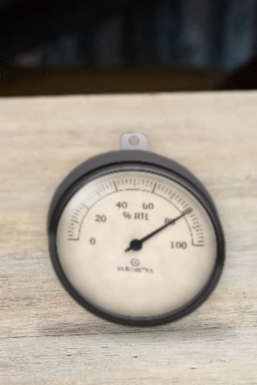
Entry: 80 %
